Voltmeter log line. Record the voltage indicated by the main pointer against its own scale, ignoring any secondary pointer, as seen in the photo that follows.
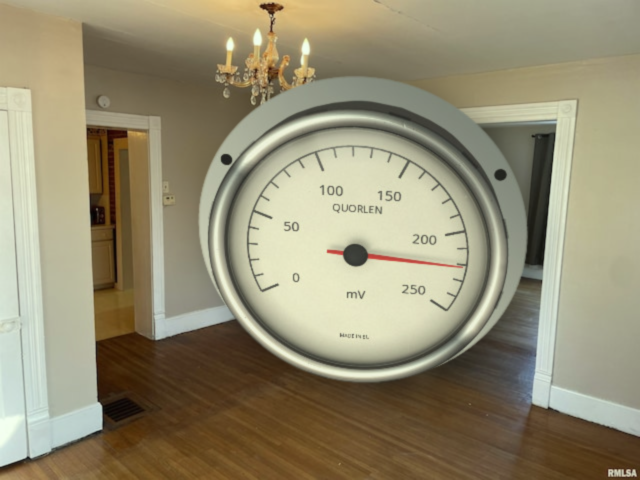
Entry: 220 mV
